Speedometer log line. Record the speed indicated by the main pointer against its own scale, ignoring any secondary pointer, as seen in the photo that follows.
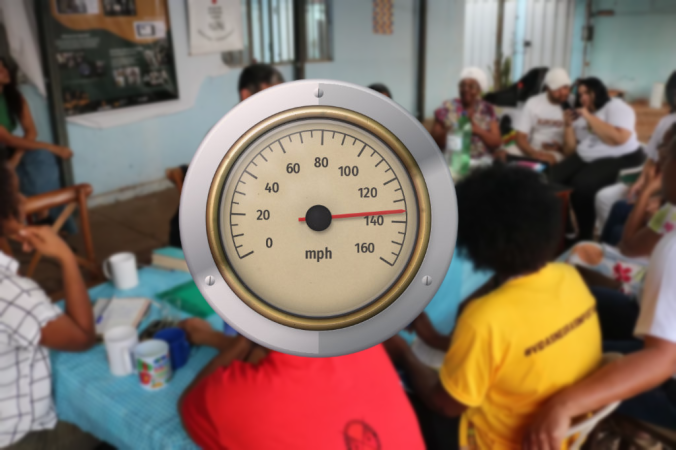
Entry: 135 mph
